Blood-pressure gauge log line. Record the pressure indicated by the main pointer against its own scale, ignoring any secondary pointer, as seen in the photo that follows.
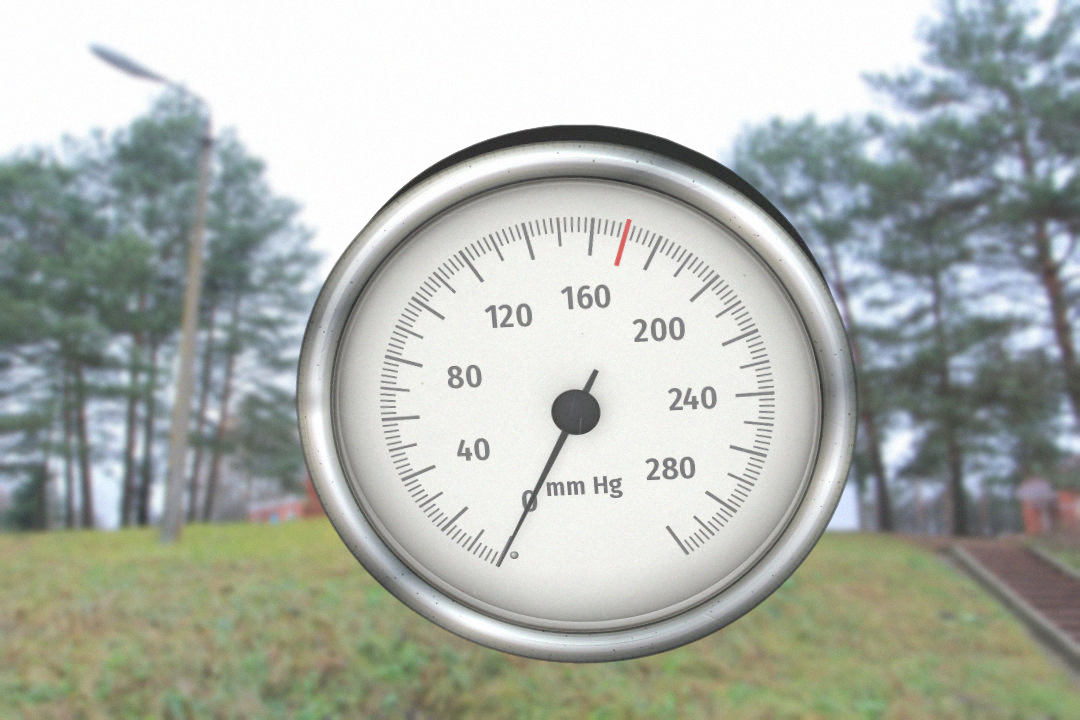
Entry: 0 mmHg
